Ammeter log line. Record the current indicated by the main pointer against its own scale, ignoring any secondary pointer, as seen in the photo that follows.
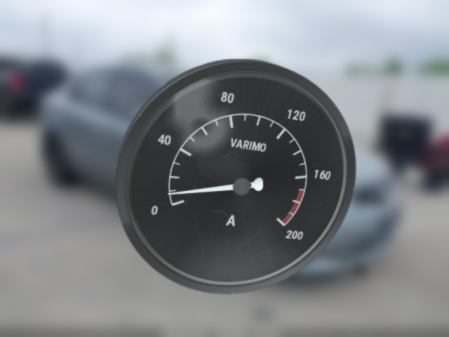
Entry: 10 A
